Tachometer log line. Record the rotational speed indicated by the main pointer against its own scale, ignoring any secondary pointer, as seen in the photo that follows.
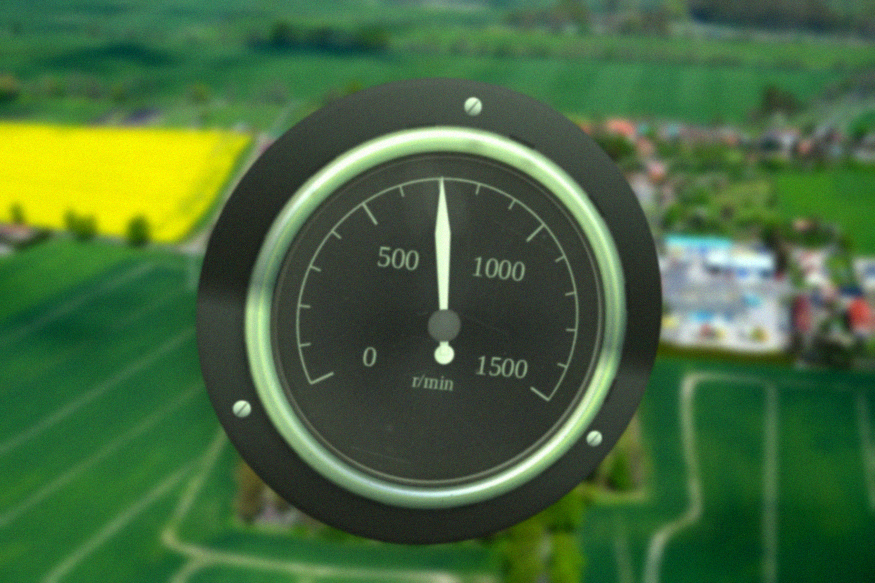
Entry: 700 rpm
